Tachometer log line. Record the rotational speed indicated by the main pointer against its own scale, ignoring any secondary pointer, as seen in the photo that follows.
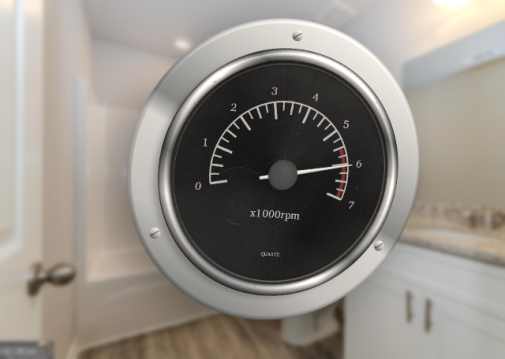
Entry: 6000 rpm
